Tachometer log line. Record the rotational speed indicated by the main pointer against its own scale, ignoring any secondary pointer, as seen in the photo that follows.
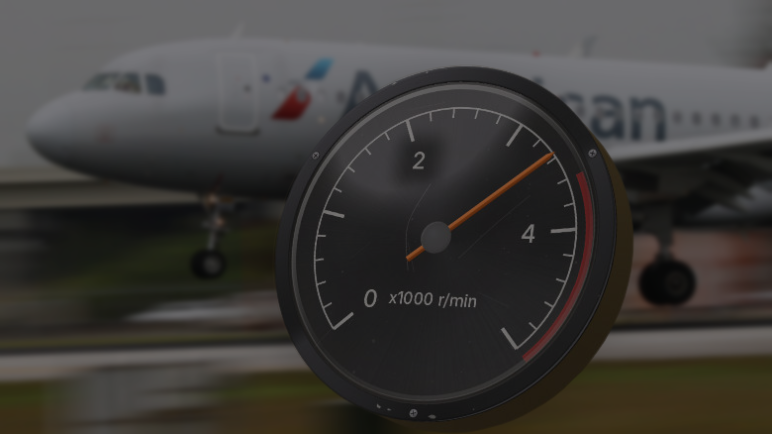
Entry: 3400 rpm
